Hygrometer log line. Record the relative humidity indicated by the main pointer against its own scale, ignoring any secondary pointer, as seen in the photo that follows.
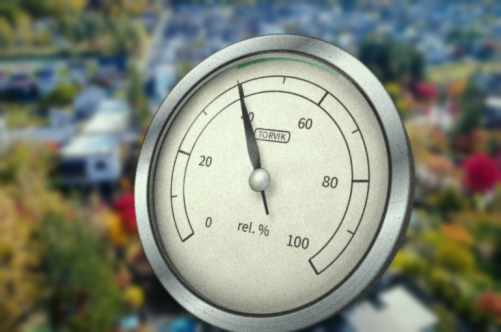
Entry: 40 %
